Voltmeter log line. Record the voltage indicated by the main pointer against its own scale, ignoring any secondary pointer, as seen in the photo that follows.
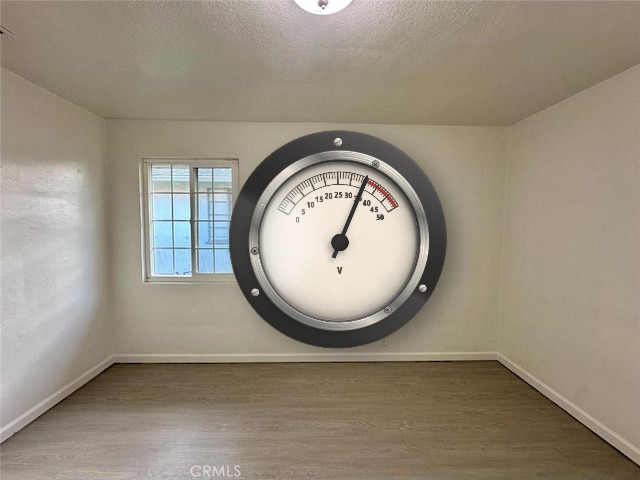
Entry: 35 V
